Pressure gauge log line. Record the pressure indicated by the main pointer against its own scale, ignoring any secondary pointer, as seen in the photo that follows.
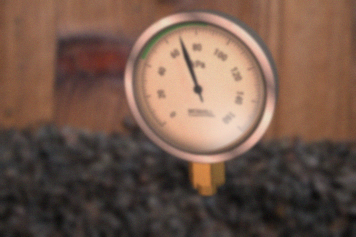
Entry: 70 kPa
